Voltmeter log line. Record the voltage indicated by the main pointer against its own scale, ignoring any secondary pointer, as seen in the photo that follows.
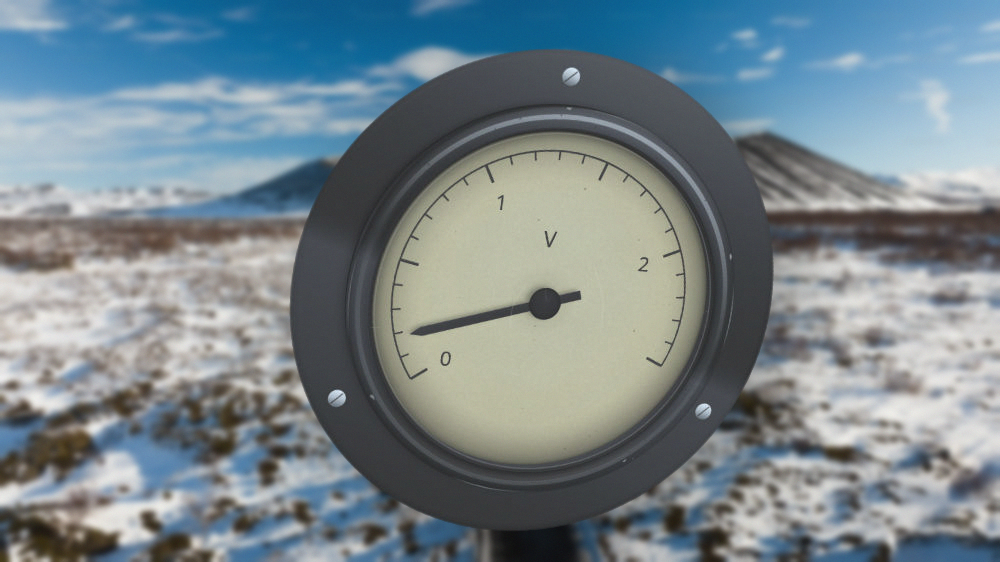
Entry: 0.2 V
